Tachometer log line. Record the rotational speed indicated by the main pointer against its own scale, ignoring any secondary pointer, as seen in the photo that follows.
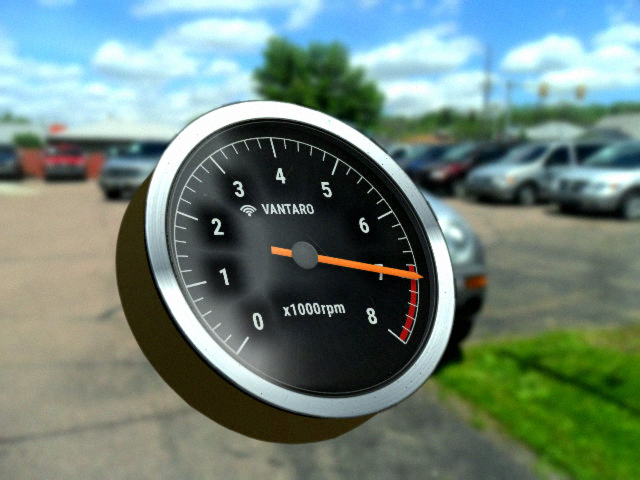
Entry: 7000 rpm
